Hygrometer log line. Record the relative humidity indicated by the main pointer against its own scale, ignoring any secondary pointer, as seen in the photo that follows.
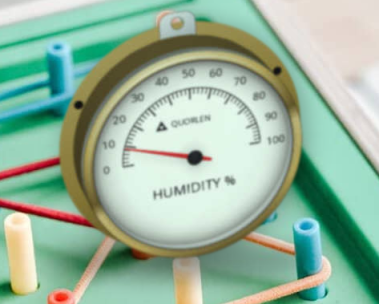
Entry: 10 %
